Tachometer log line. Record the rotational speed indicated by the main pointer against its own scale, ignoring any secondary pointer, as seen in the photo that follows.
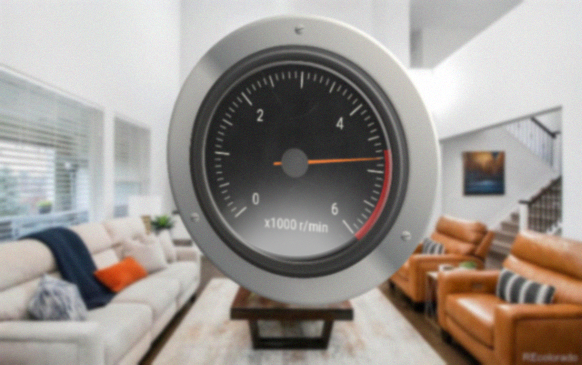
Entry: 4800 rpm
